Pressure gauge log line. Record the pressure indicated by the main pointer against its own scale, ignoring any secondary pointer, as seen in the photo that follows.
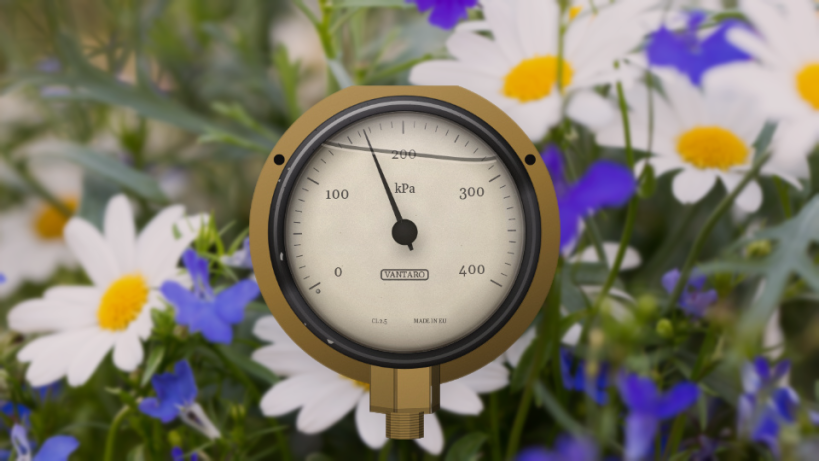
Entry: 165 kPa
